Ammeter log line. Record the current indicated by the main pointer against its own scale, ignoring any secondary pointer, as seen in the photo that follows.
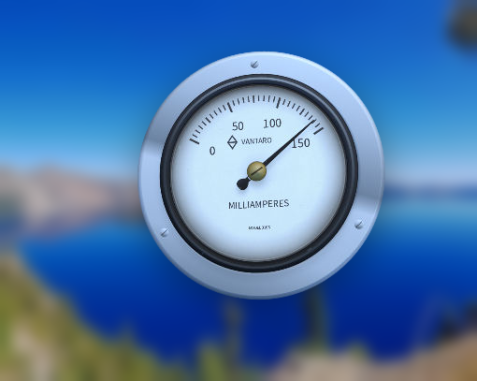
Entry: 140 mA
